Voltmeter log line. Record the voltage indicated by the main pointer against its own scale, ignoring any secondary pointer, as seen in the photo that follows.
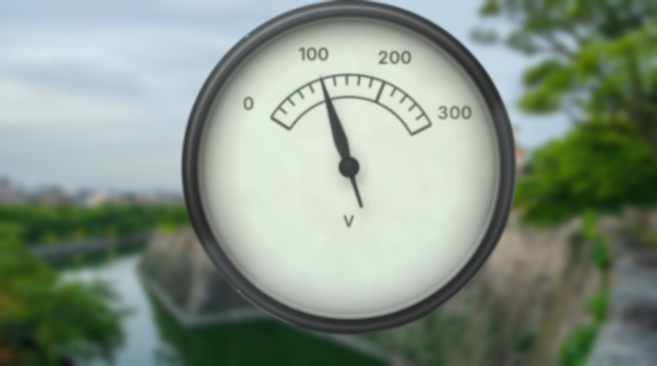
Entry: 100 V
